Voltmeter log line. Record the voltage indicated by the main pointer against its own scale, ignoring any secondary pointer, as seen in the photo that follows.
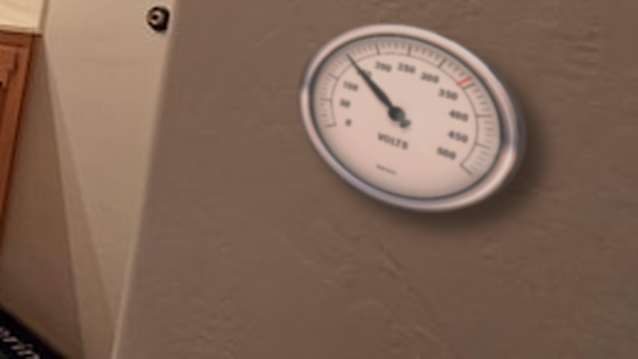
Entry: 150 V
